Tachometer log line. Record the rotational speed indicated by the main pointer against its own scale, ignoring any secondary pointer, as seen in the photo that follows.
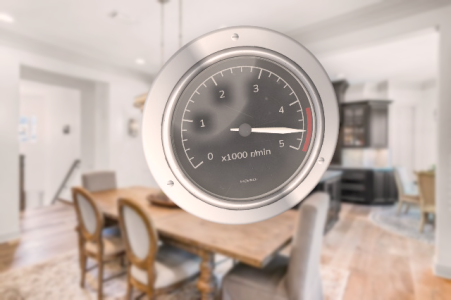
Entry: 4600 rpm
